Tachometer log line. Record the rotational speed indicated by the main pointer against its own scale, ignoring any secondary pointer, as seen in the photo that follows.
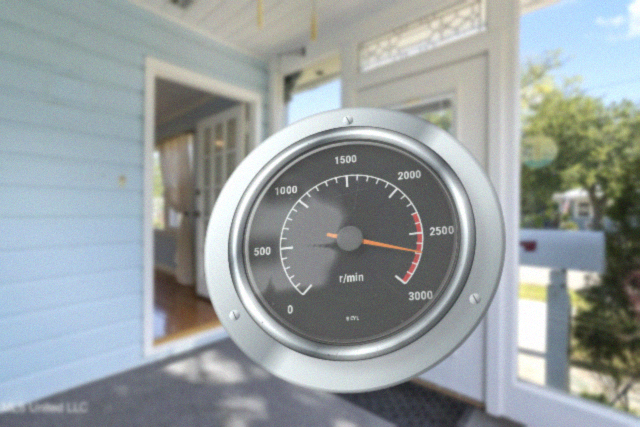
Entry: 2700 rpm
